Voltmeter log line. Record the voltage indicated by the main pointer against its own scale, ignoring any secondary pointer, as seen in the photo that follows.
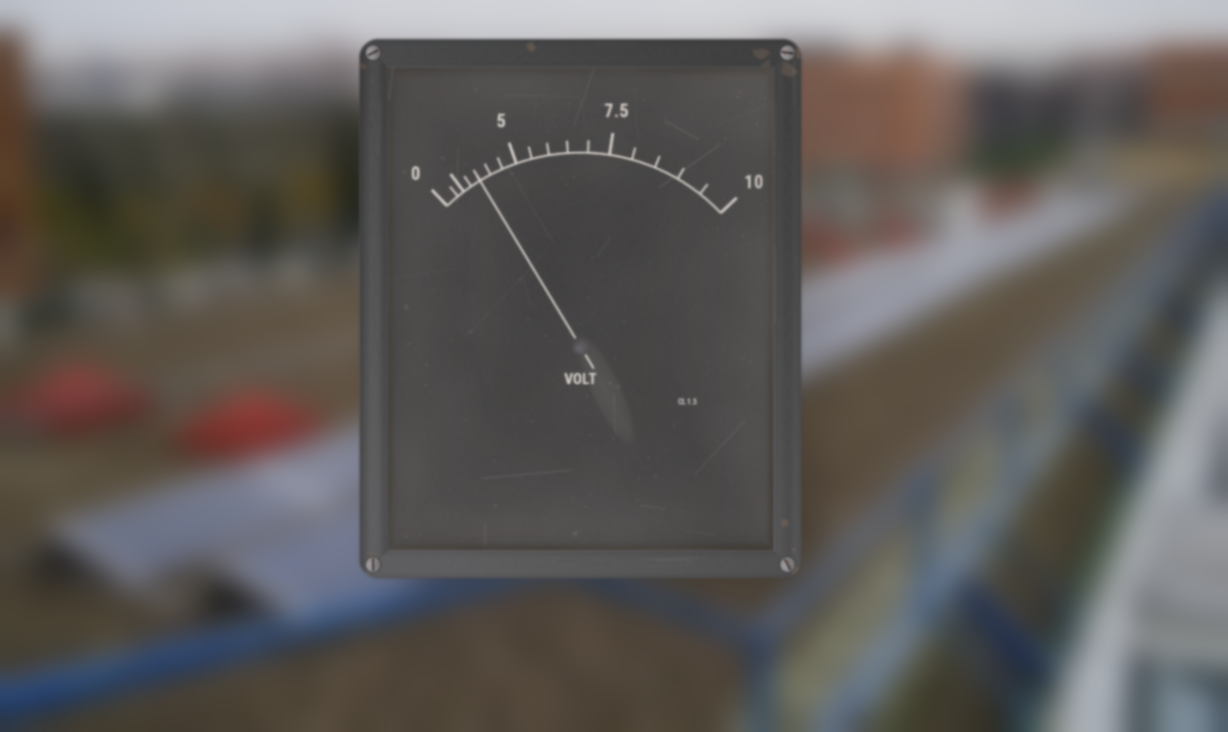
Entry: 3.5 V
